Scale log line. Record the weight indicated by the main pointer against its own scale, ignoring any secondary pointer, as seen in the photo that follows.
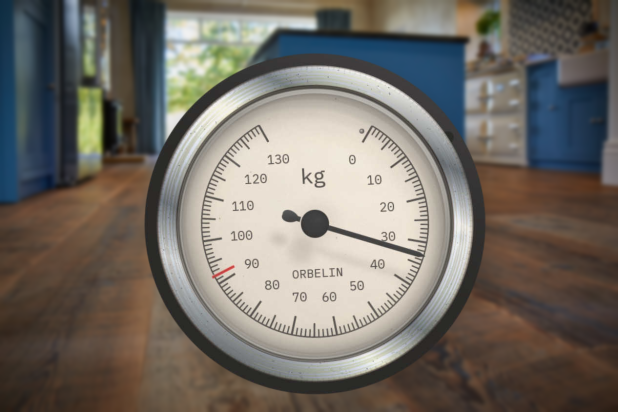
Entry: 33 kg
